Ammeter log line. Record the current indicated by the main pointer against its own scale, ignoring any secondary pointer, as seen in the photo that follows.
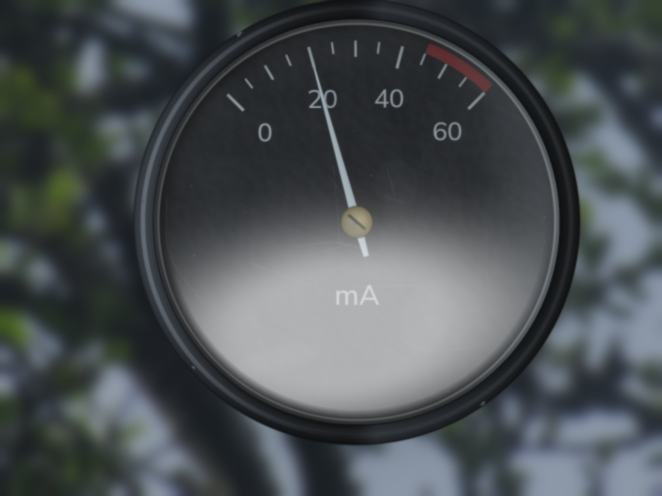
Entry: 20 mA
